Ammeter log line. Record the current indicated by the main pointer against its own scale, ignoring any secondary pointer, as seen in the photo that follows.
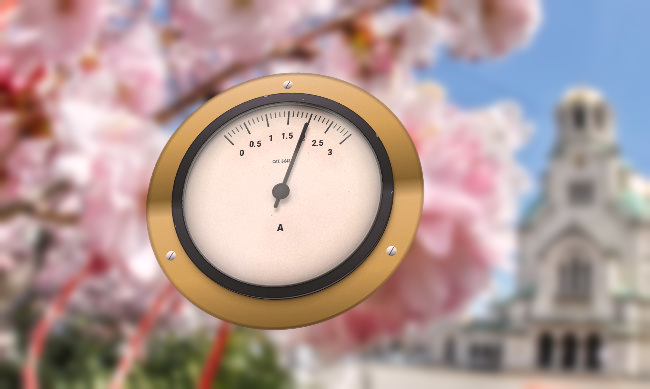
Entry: 2 A
